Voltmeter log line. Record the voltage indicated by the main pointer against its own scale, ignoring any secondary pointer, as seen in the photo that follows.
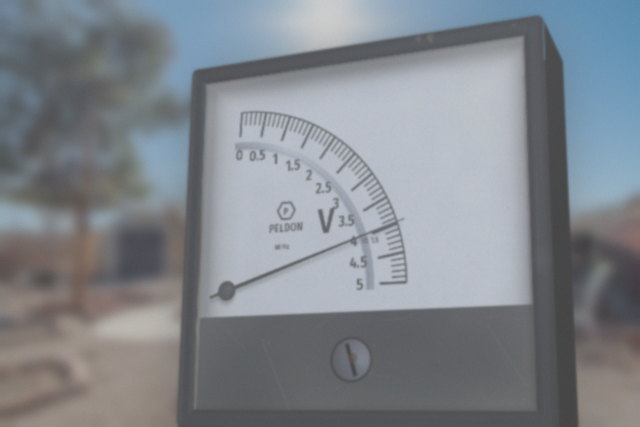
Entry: 4 V
